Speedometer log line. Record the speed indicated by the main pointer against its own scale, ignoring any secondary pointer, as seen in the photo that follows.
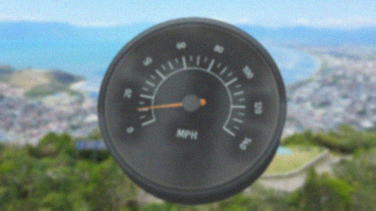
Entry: 10 mph
